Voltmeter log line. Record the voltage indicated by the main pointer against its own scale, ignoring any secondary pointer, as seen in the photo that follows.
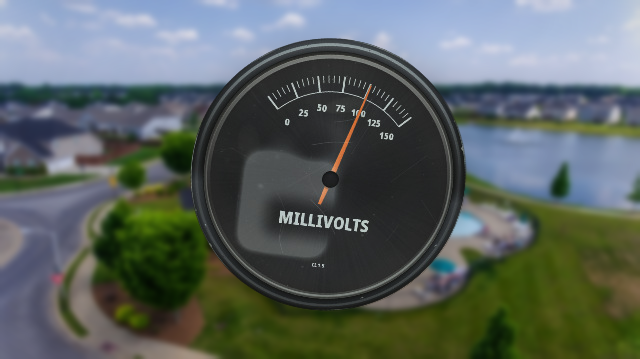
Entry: 100 mV
